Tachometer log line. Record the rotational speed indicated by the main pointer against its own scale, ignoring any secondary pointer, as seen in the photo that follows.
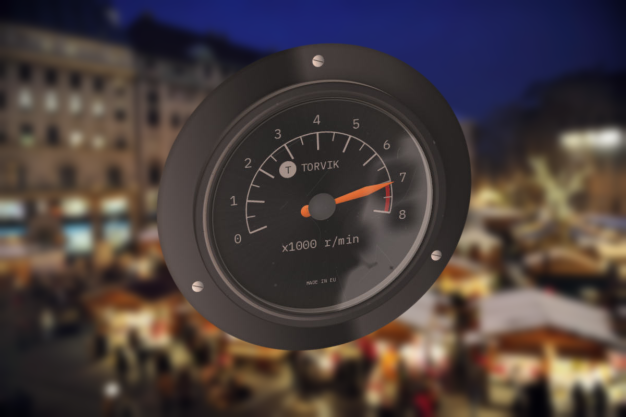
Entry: 7000 rpm
